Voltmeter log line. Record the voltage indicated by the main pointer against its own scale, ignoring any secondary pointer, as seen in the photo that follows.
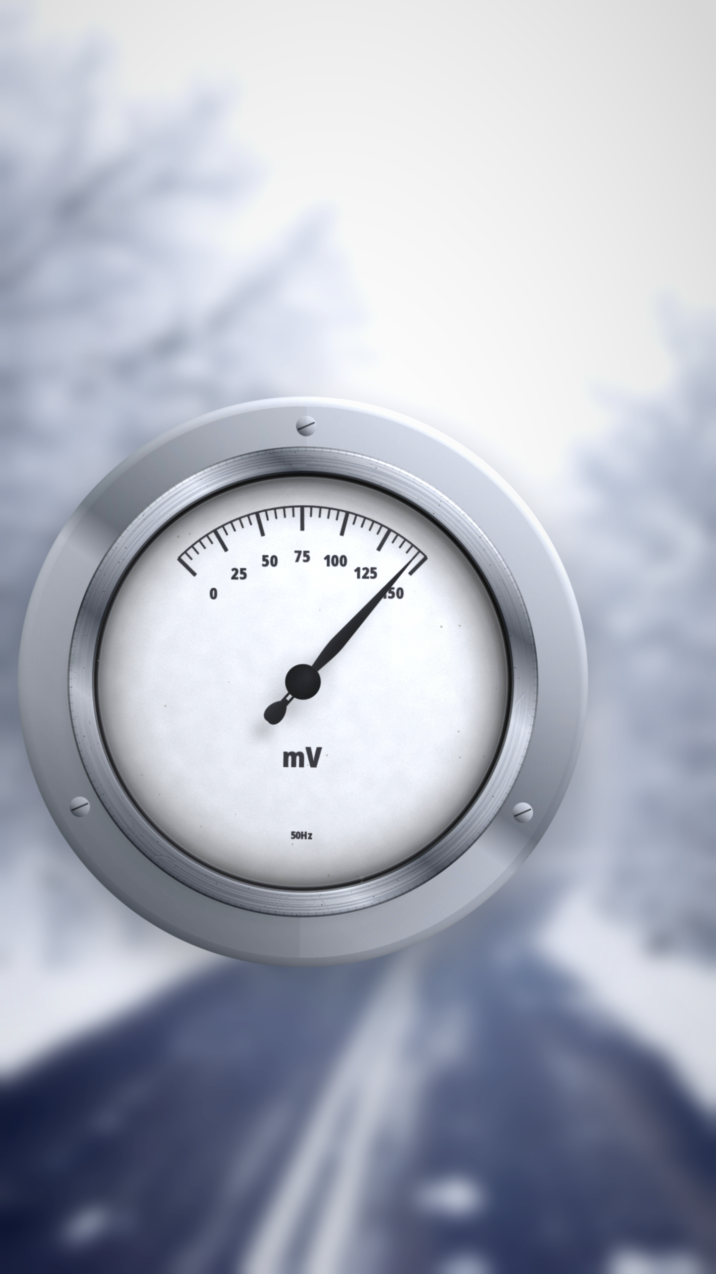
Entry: 145 mV
